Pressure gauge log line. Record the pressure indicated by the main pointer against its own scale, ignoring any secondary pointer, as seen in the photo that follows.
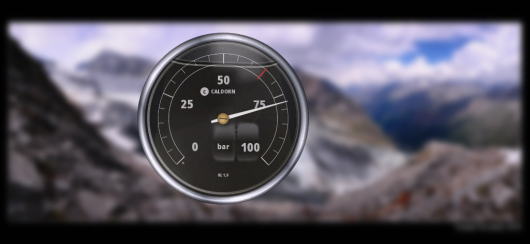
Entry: 77.5 bar
